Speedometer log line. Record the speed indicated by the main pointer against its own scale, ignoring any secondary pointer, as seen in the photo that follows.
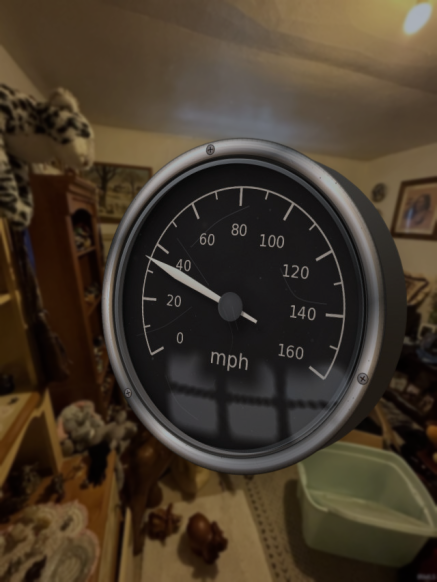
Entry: 35 mph
